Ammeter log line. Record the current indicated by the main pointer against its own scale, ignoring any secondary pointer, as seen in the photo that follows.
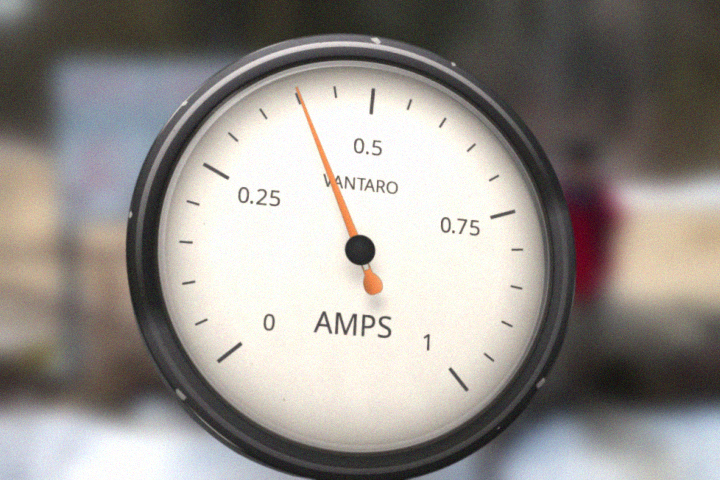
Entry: 0.4 A
